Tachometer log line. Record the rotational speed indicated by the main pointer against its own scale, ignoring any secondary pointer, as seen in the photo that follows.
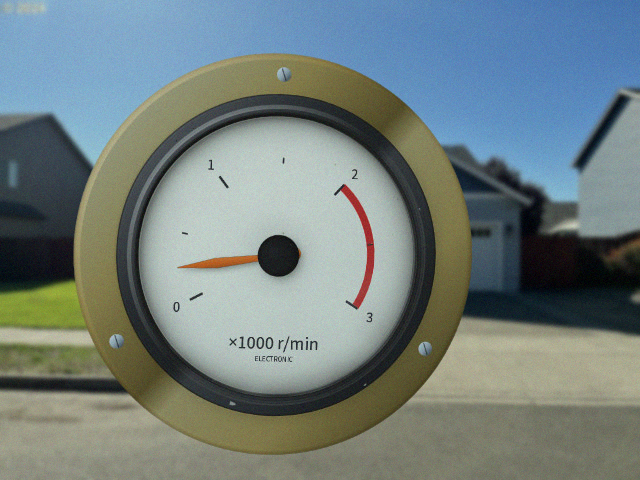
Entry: 250 rpm
